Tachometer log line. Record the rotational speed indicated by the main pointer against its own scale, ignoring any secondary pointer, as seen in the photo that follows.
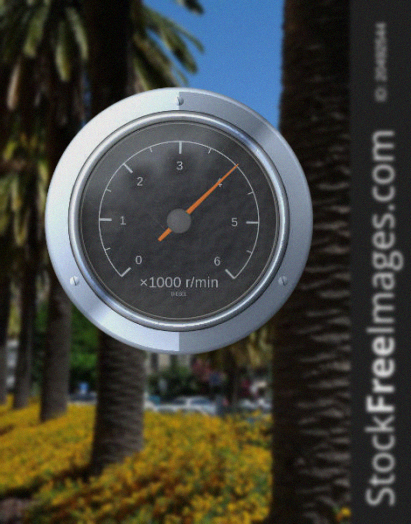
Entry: 4000 rpm
